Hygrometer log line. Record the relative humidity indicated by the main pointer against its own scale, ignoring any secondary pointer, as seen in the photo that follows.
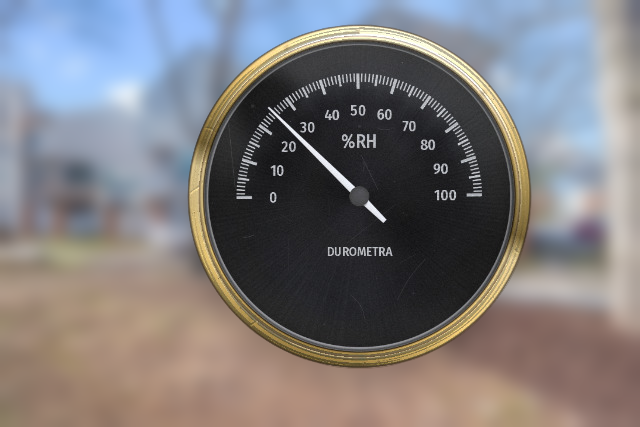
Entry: 25 %
